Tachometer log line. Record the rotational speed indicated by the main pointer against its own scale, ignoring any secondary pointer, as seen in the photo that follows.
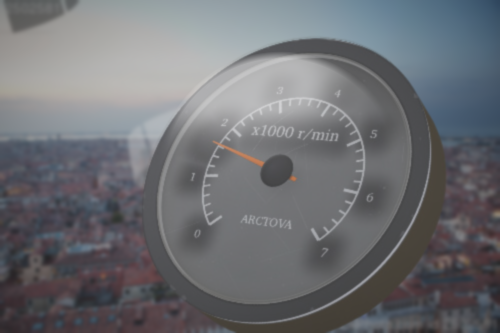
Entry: 1600 rpm
